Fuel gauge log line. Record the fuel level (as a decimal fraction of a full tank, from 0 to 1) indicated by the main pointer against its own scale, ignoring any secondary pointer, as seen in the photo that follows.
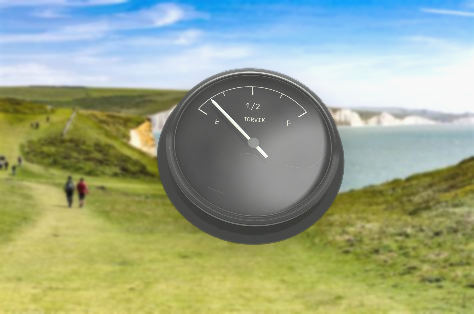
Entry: 0.125
